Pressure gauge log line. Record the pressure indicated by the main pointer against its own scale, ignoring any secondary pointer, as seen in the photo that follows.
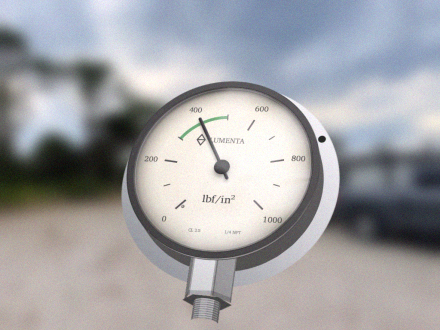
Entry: 400 psi
